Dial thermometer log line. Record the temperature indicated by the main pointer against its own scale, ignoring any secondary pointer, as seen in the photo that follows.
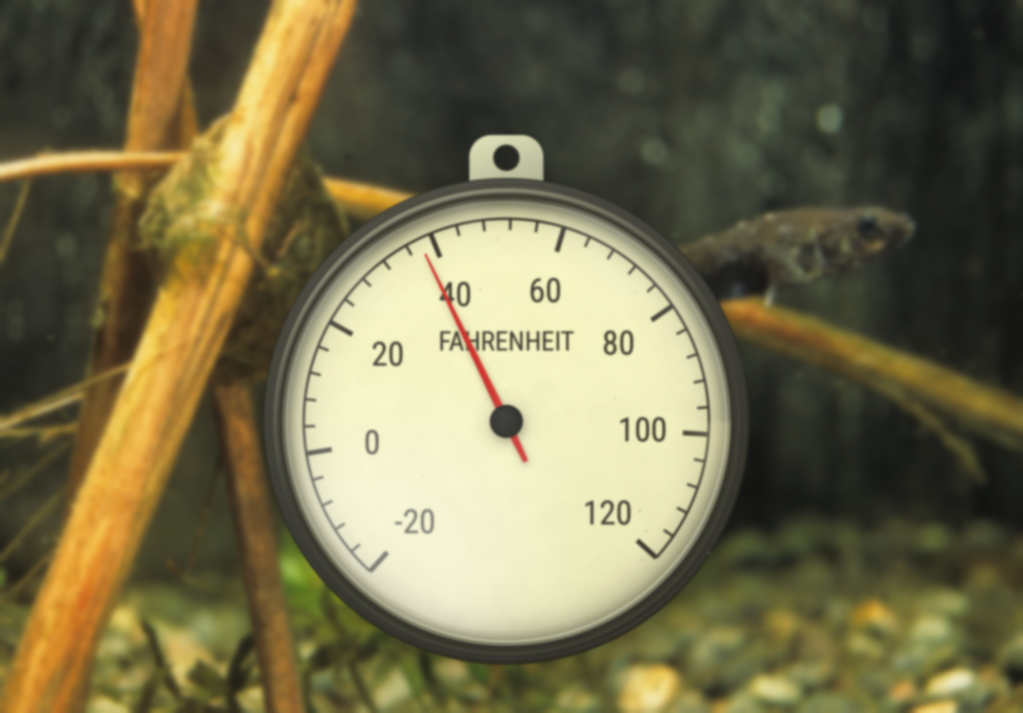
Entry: 38 °F
